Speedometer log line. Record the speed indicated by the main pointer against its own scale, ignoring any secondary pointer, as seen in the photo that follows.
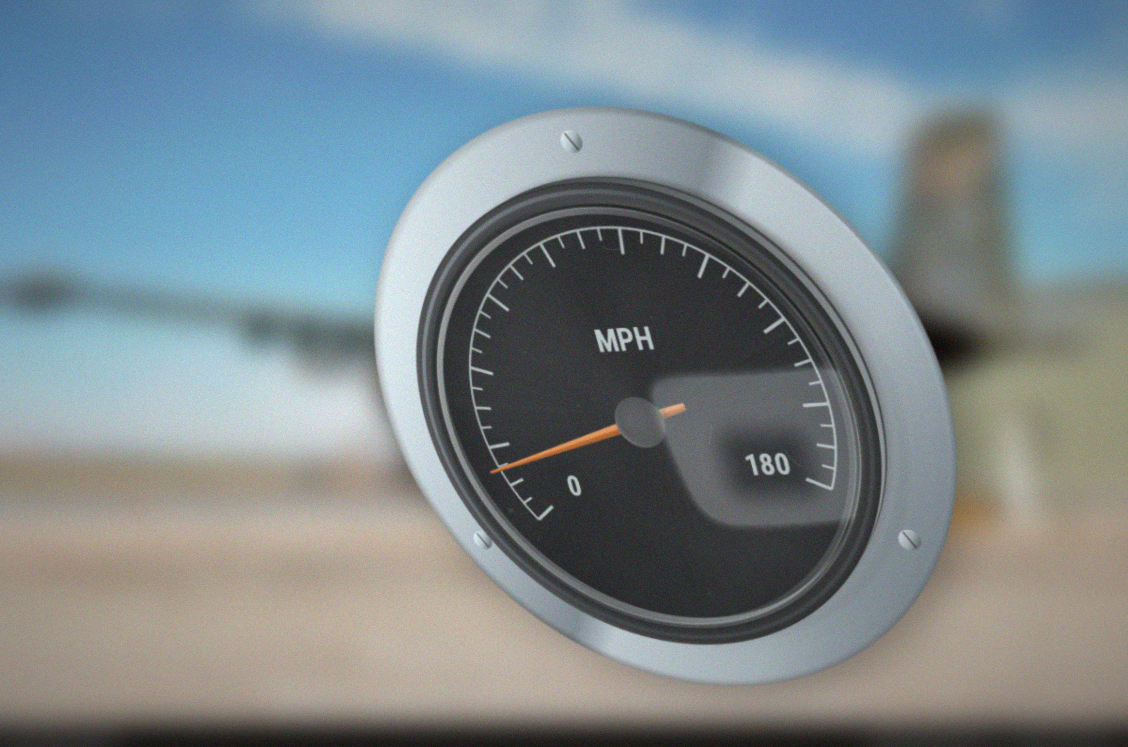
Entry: 15 mph
